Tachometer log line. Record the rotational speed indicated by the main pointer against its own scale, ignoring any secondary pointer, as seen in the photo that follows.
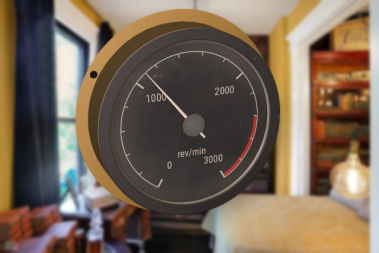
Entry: 1100 rpm
